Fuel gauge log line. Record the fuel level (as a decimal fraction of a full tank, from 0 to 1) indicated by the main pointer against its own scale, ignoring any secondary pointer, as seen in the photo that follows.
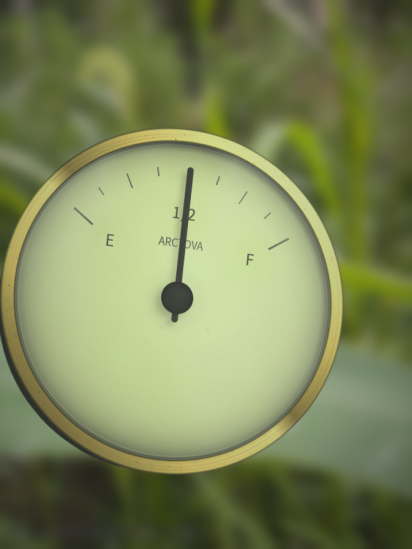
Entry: 0.5
